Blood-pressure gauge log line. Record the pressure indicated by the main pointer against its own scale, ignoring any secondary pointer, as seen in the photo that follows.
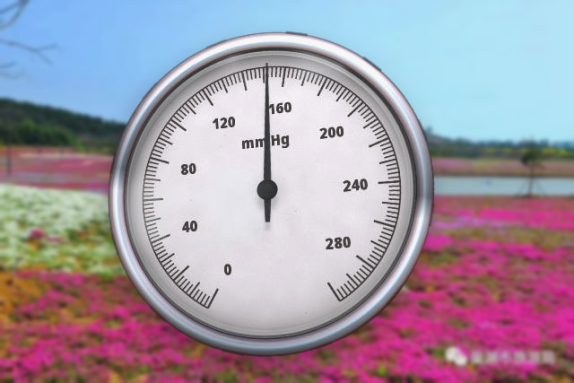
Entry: 152 mmHg
